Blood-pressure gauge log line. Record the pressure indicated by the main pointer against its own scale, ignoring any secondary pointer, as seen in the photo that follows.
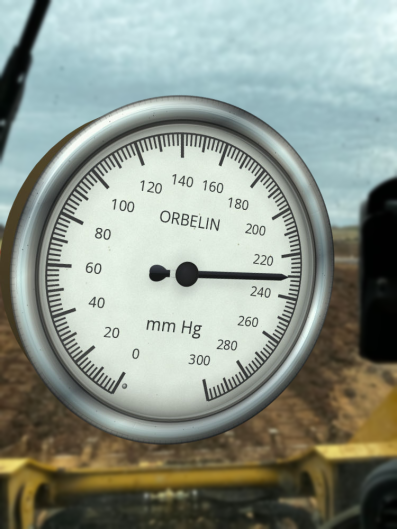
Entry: 230 mmHg
